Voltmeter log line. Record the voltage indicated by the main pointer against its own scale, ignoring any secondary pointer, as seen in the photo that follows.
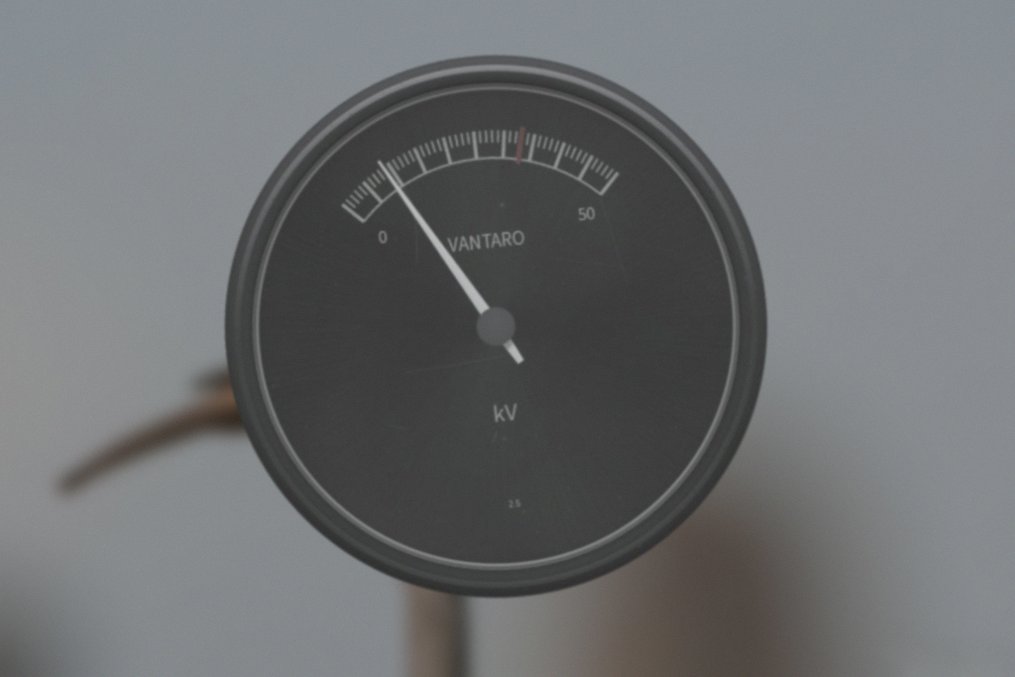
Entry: 9 kV
